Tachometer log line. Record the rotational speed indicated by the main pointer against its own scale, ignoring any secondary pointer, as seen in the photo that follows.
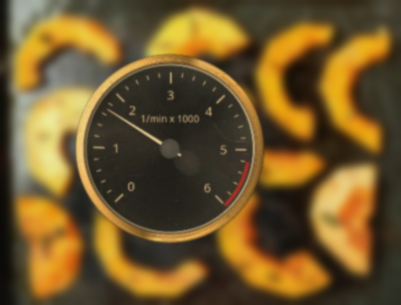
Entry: 1700 rpm
